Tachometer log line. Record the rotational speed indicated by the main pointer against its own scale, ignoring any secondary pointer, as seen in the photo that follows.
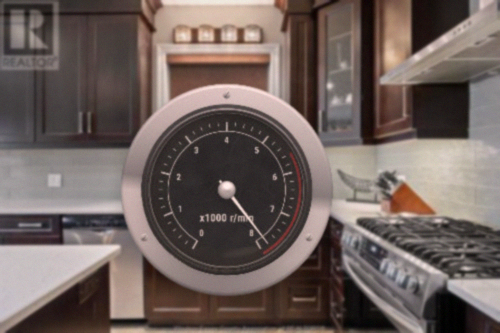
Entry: 7800 rpm
